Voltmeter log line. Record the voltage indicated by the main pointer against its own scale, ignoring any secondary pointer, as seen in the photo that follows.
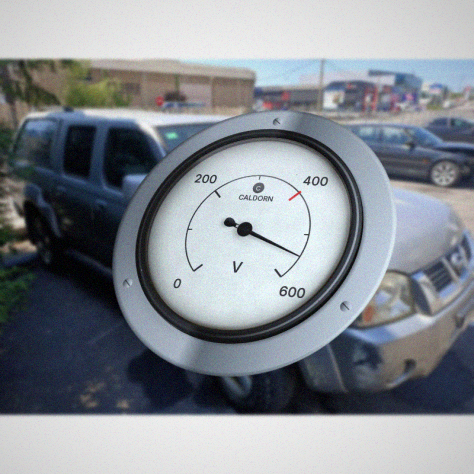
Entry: 550 V
